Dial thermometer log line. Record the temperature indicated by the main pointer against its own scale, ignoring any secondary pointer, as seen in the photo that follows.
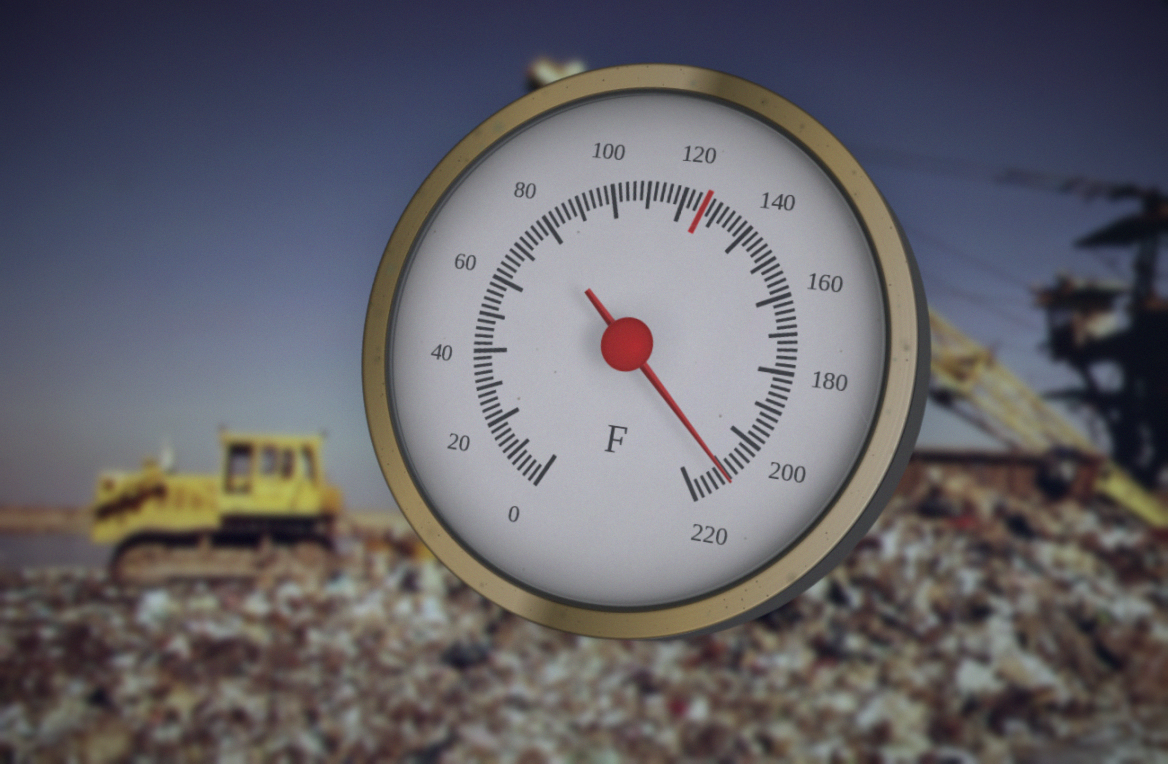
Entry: 210 °F
